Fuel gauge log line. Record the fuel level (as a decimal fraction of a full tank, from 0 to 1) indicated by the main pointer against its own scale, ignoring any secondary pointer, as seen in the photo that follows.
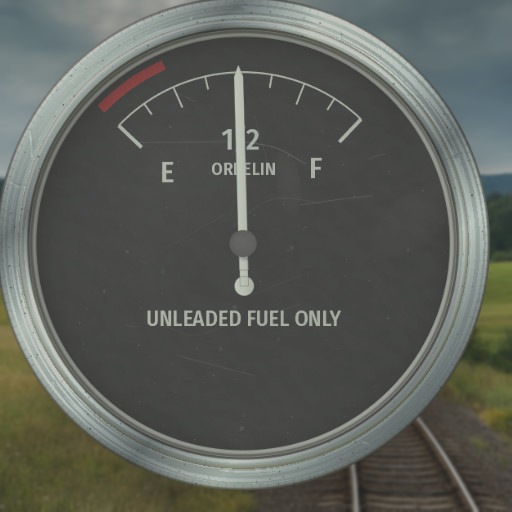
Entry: 0.5
